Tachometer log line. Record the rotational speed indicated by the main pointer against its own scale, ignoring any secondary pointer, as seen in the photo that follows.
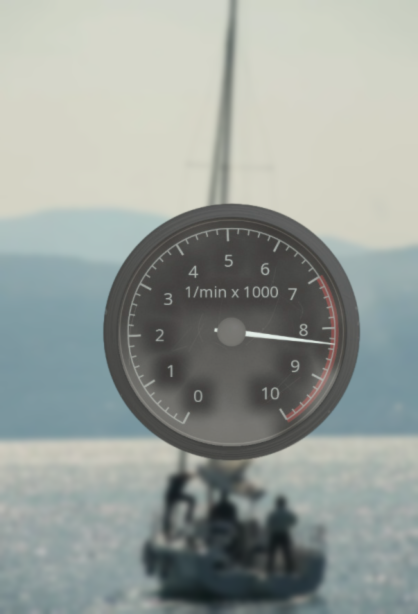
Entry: 8300 rpm
